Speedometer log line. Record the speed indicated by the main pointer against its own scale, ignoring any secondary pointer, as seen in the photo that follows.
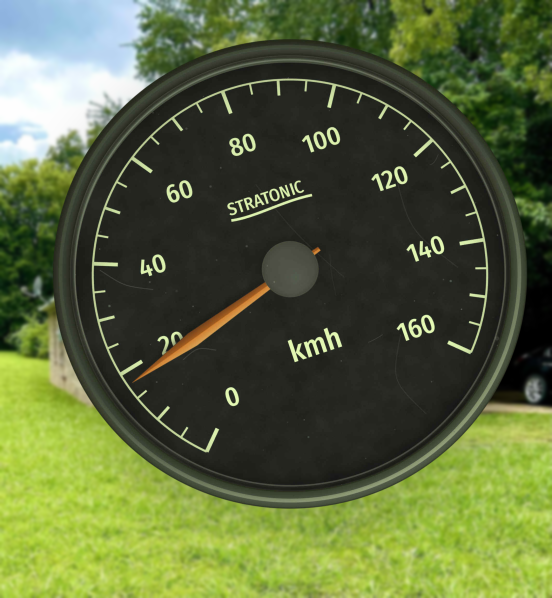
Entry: 17.5 km/h
